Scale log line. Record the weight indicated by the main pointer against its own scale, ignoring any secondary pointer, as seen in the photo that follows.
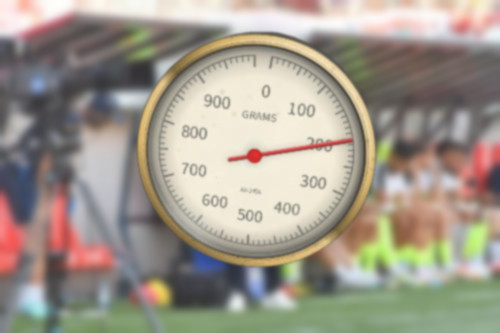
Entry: 200 g
